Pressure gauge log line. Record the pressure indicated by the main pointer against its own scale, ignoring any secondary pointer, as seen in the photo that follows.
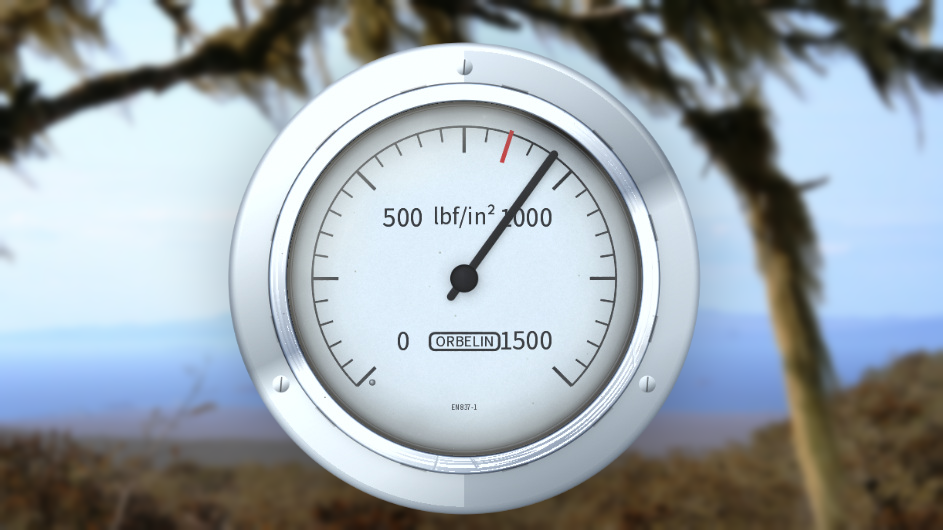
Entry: 950 psi
